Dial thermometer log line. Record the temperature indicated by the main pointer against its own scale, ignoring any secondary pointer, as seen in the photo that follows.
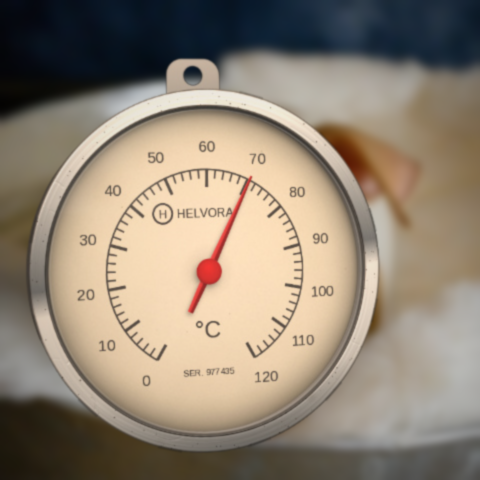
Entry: 70 °C
